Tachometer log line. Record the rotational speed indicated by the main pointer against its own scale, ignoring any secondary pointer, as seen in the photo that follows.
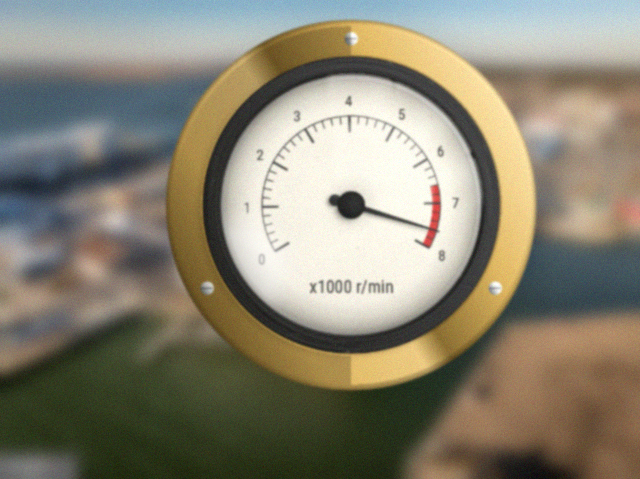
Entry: 7600 rpm
